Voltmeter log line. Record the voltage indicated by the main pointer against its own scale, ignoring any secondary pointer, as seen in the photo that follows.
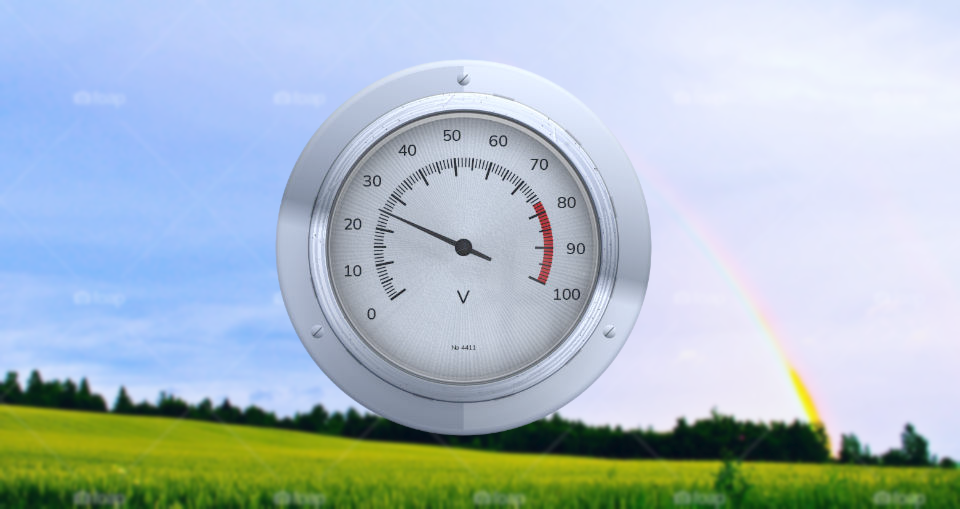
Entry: 25 V
